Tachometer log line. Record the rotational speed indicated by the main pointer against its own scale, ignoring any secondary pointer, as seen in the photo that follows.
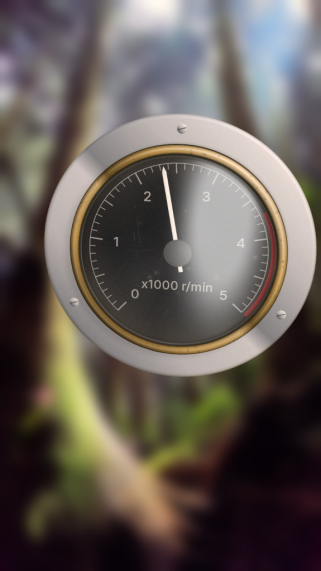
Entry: 2350 rpm
